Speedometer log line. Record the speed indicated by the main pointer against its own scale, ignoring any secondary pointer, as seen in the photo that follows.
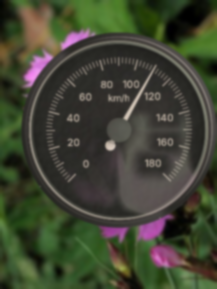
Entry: 110 km/h
